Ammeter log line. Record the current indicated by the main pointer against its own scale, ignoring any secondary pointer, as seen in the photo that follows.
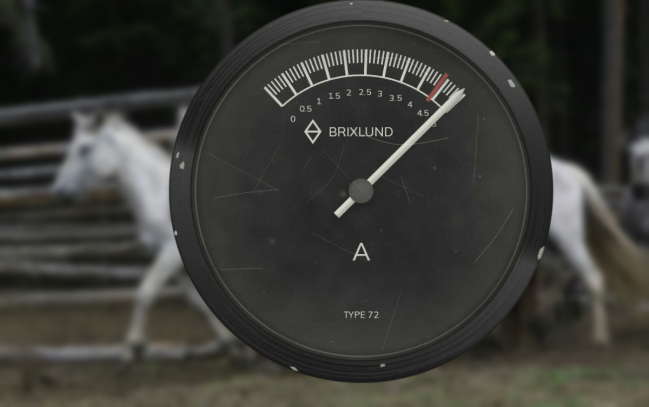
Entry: 4.9 A
